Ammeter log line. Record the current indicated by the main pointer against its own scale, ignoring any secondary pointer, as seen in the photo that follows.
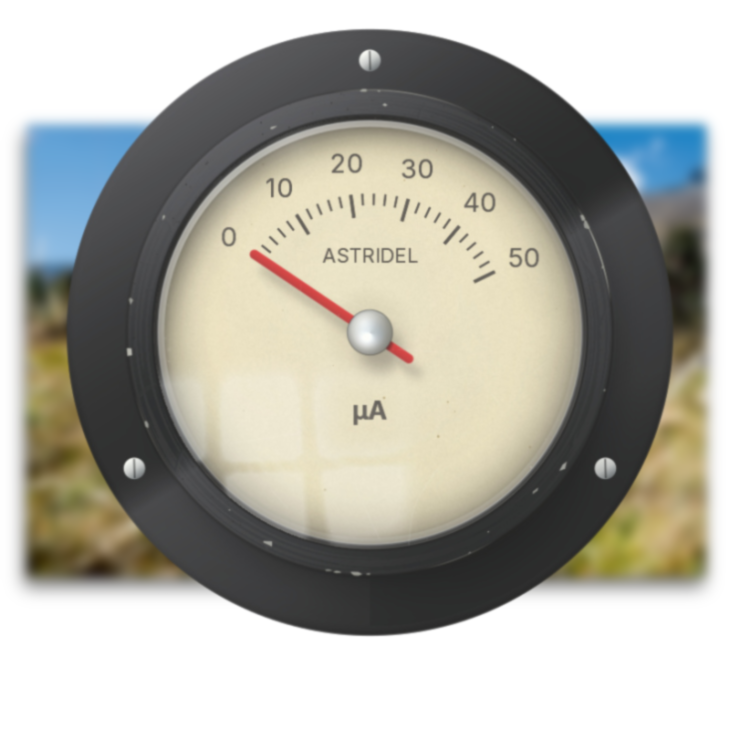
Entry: 0 µA
